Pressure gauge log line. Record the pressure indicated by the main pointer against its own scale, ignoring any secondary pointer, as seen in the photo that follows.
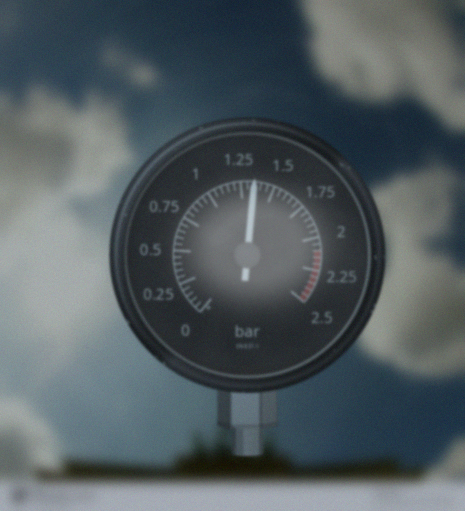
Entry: 1.35 bar
